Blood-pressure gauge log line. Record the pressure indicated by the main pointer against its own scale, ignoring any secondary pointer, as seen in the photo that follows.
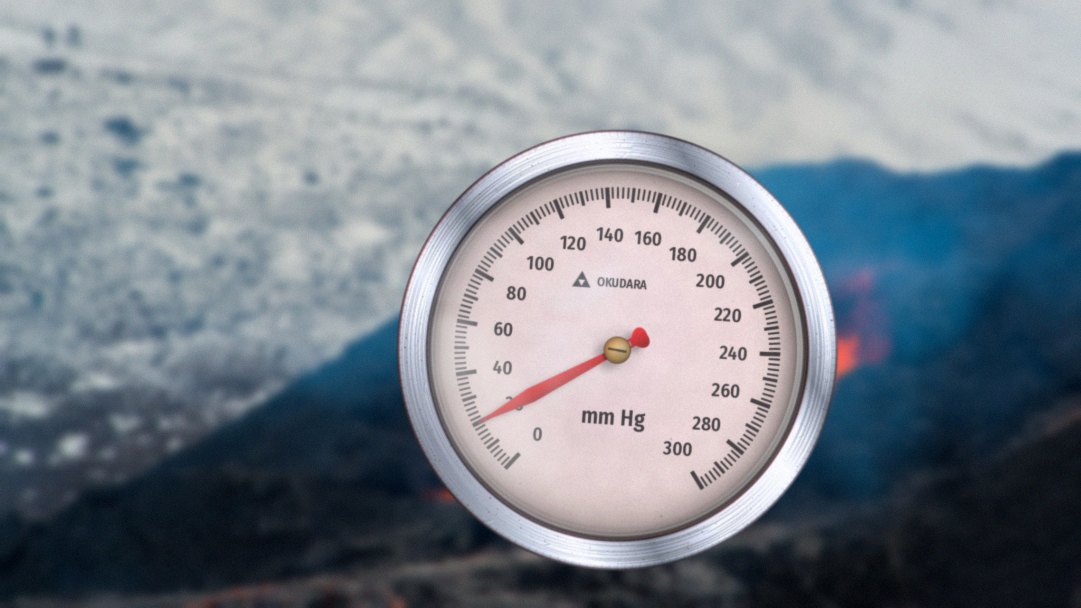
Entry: 20 mmHg
